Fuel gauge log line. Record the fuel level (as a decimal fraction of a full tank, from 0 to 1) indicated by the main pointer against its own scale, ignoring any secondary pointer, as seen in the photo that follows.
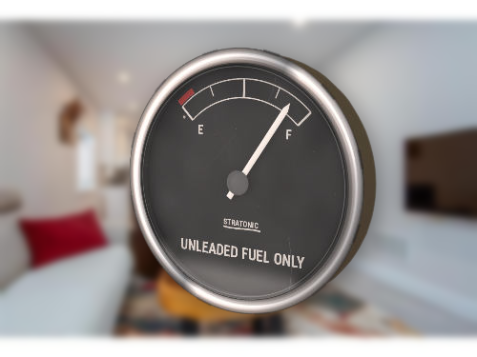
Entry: 0.875
